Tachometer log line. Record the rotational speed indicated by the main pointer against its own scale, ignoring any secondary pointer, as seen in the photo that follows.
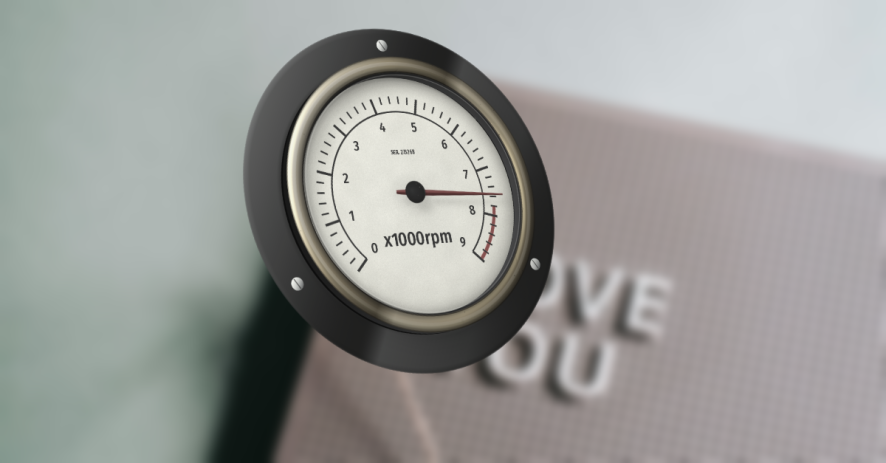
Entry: 7600 rpm
